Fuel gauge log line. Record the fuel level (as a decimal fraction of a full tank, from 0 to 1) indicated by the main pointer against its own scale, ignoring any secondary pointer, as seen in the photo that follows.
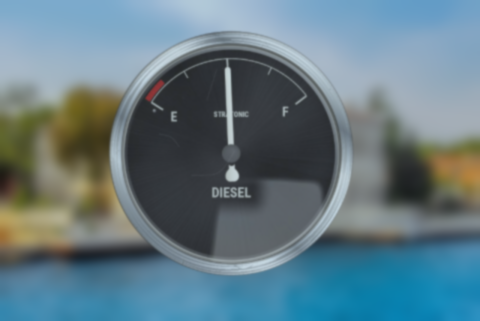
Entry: 0.5
